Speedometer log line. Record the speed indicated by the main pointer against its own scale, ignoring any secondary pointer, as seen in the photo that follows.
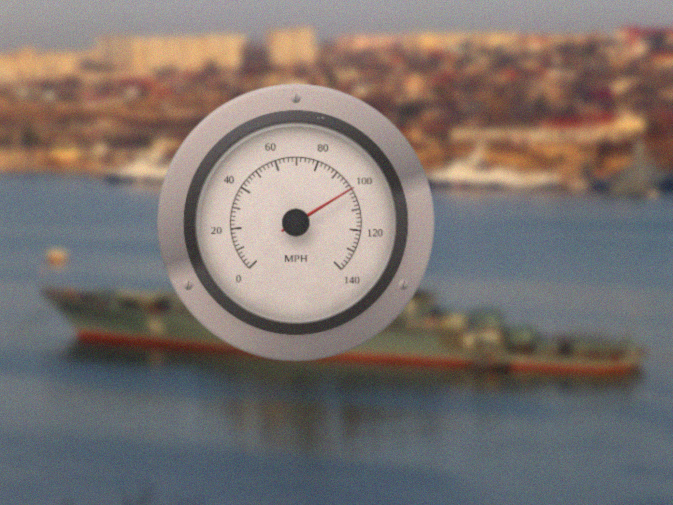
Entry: 100 mph
